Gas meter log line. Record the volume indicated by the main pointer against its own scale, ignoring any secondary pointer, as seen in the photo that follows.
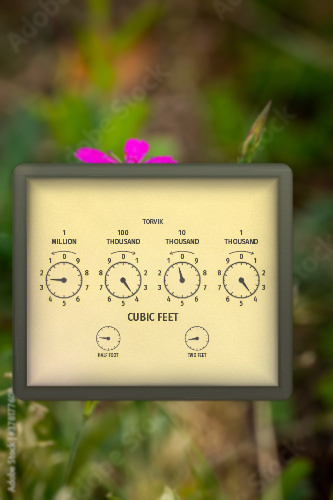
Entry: 240400 ft³
